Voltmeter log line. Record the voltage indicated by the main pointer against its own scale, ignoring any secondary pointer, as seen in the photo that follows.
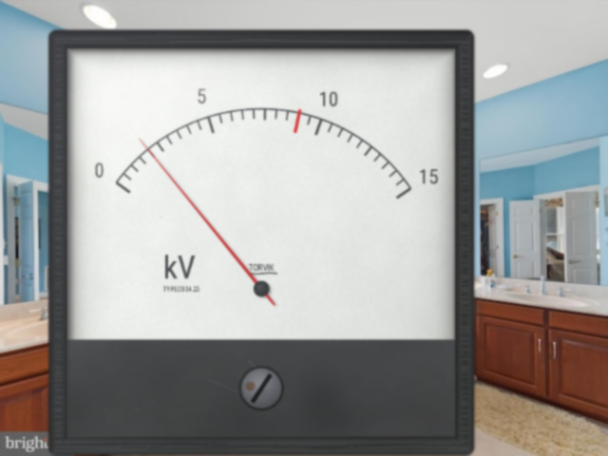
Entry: 2 kV
